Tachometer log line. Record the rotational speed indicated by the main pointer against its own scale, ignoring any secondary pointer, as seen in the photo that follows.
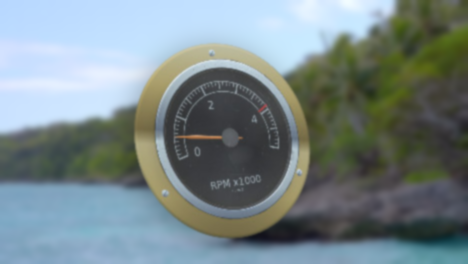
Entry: 500 rpm
